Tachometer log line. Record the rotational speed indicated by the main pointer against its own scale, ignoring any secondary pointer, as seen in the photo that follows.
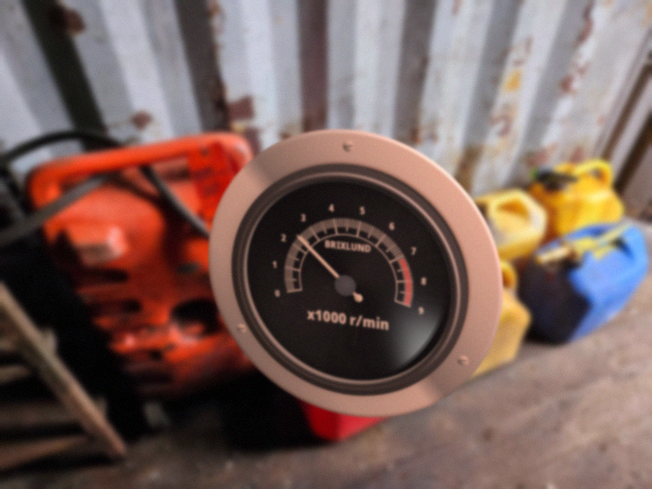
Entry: 2500 rpm
